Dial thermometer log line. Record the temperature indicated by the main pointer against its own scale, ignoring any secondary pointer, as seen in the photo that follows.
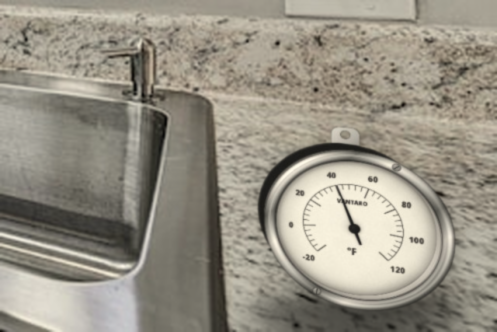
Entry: 40 °F
